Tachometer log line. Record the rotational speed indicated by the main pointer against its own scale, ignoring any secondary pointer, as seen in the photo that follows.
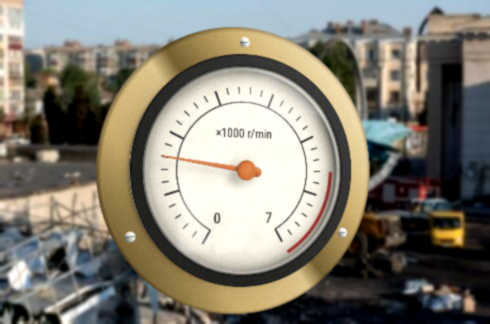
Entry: 1600 rpm
